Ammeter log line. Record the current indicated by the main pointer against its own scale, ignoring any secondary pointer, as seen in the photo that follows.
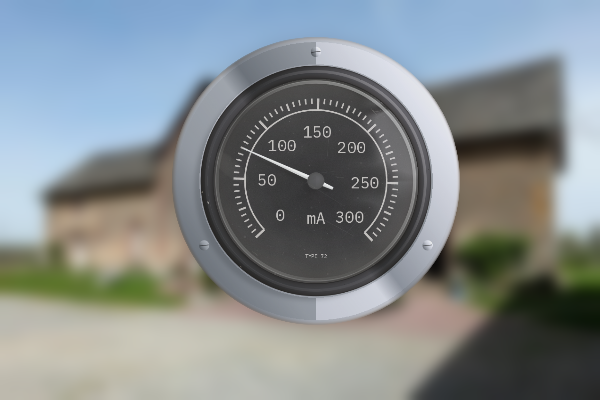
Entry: 75 mA
